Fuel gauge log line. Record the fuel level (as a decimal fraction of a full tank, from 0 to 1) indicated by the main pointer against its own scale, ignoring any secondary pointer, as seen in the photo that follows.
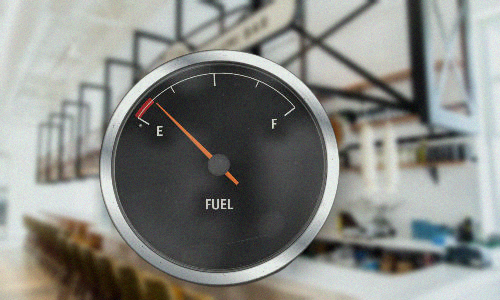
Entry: 0.125
